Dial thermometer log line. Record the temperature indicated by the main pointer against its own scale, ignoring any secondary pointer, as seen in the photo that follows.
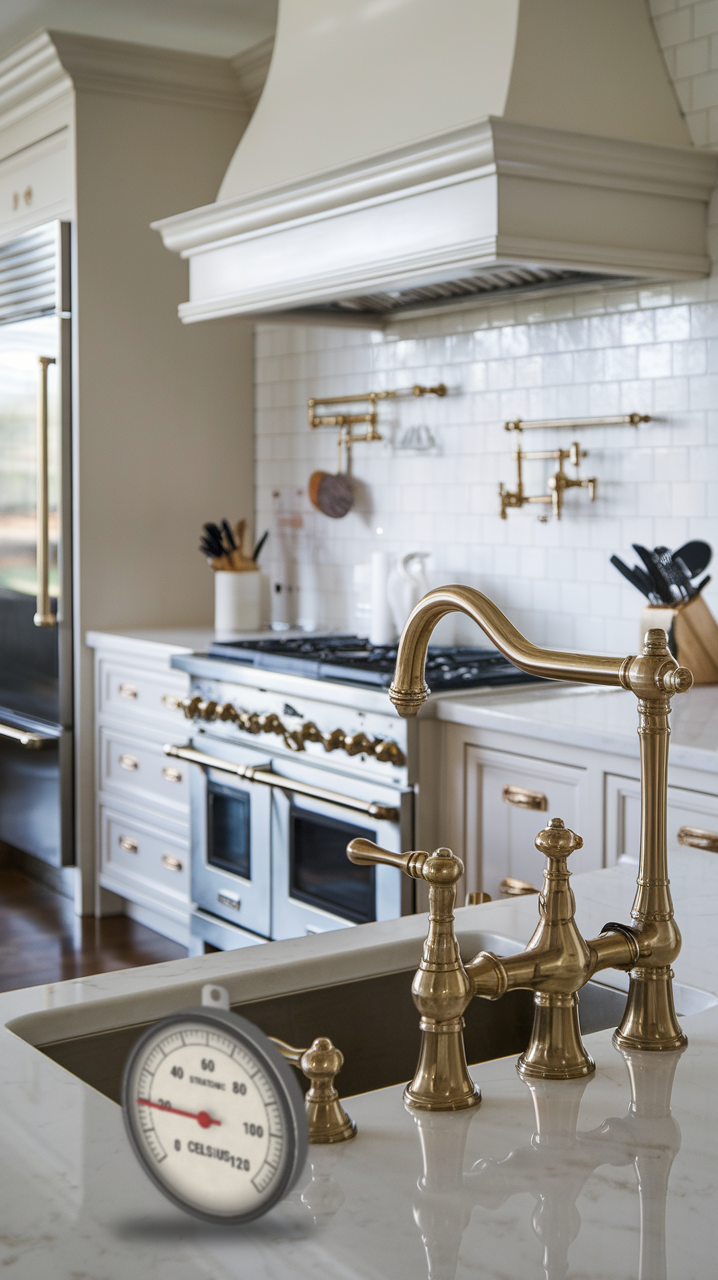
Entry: 20 °C
